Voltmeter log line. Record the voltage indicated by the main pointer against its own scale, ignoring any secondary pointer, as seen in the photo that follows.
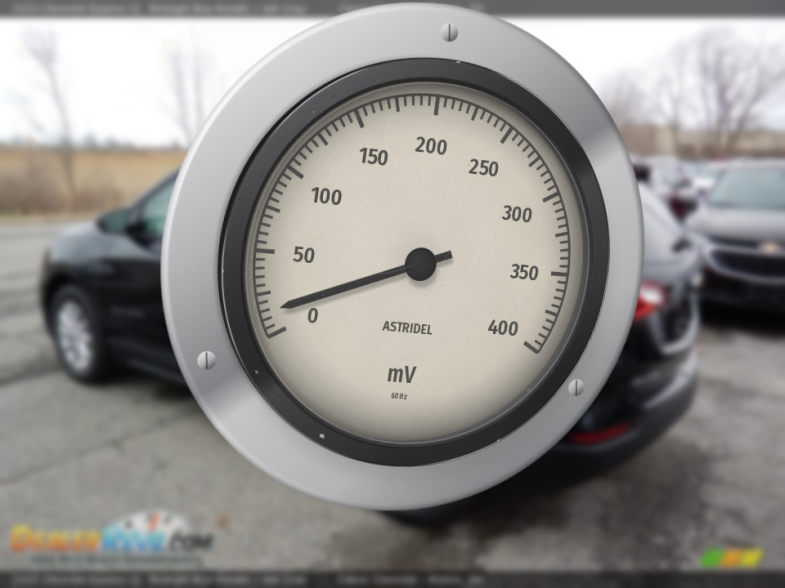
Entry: 15 mV
